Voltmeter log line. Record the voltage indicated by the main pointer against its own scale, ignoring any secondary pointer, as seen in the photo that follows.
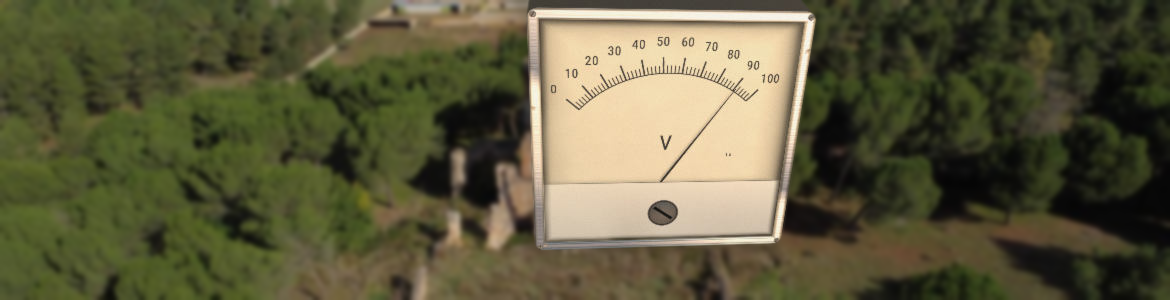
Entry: 90 V
